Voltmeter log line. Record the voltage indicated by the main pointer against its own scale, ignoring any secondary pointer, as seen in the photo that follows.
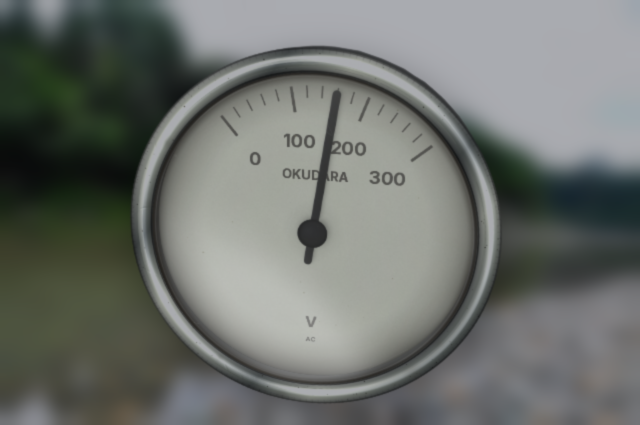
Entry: 160 V
